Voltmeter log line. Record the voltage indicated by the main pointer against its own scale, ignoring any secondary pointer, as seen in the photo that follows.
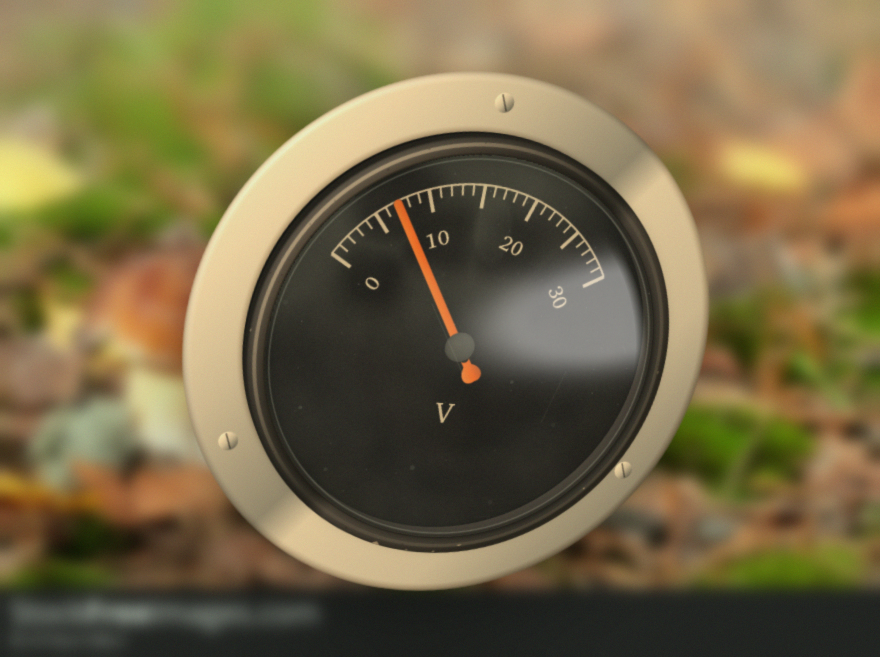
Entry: 7 V
